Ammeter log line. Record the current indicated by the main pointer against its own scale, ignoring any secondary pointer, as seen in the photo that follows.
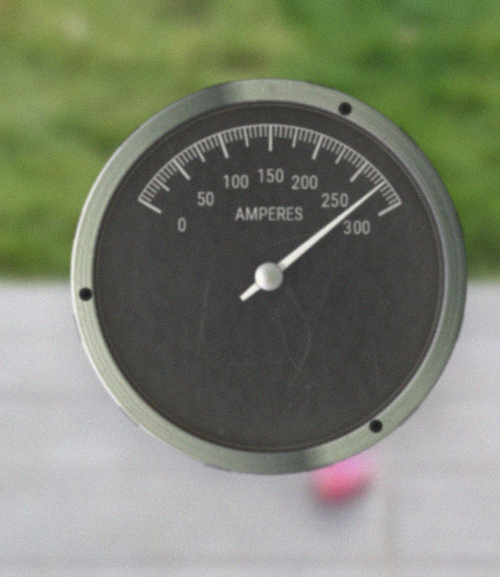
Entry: 275 A
